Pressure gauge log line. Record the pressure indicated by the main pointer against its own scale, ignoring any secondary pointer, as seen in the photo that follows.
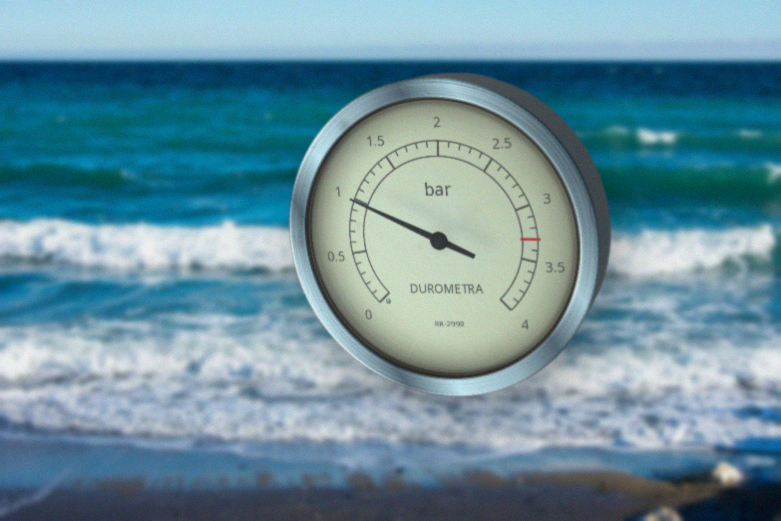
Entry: 1 bar
